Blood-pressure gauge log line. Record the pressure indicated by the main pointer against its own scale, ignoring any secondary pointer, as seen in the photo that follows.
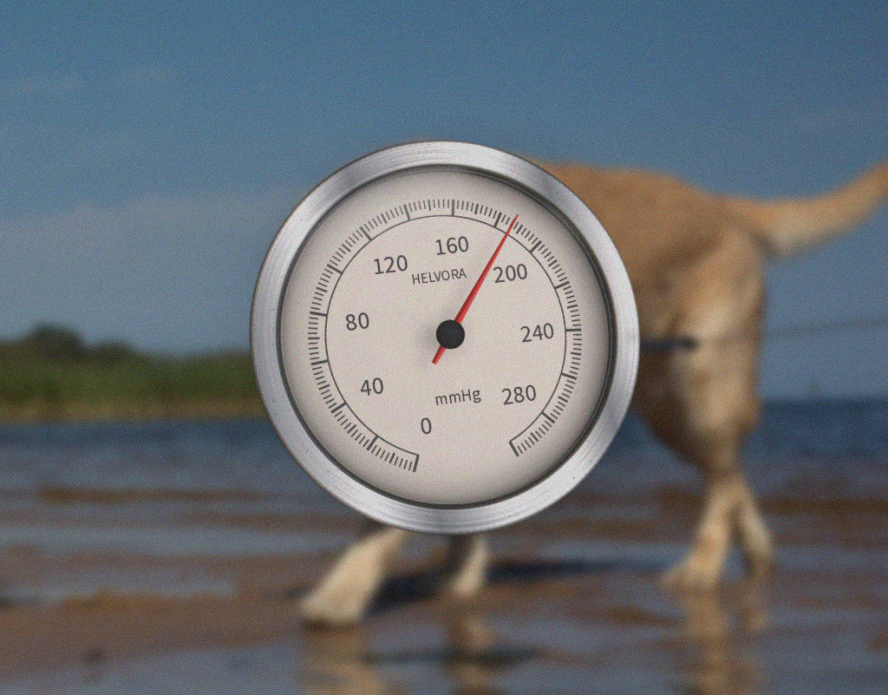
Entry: 186 mmHg
